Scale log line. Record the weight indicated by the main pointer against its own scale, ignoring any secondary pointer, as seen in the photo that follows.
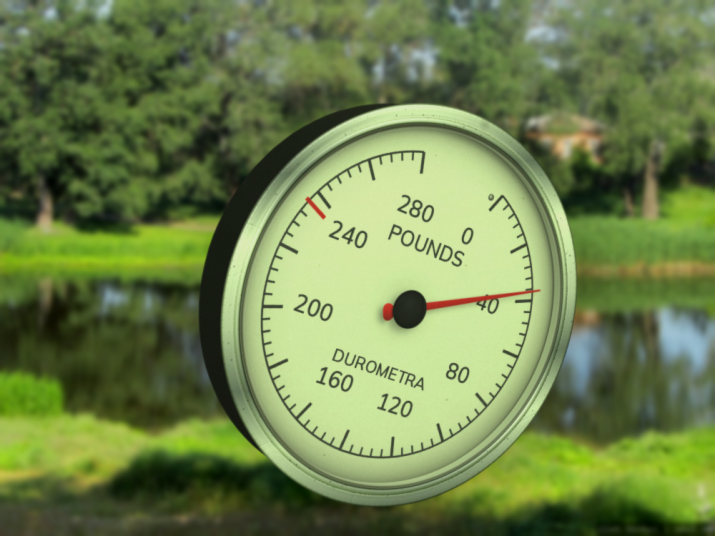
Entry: 36 lb
